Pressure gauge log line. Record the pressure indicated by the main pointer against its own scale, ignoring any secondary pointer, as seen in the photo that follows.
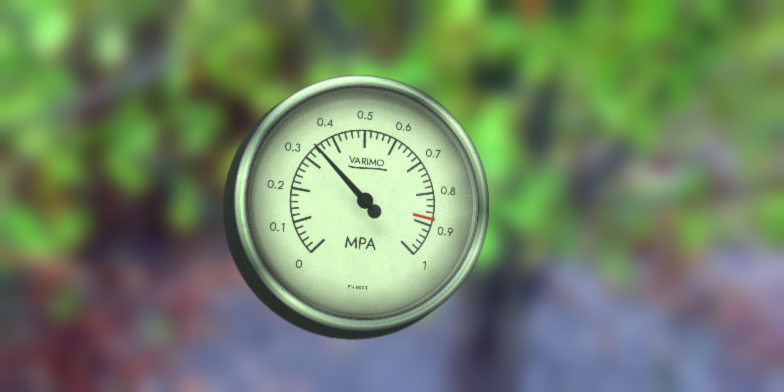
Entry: 0.34 MPa
